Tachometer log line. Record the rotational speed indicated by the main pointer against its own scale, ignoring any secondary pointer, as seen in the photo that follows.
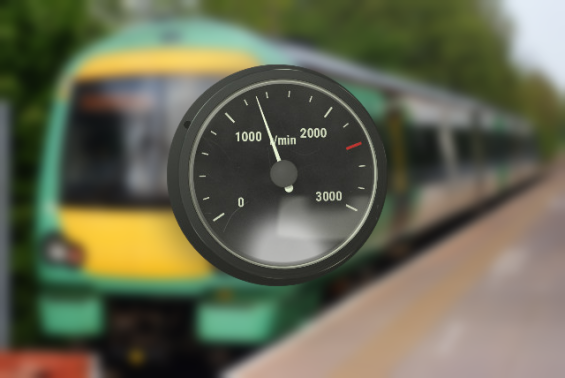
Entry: 1300 rpm
